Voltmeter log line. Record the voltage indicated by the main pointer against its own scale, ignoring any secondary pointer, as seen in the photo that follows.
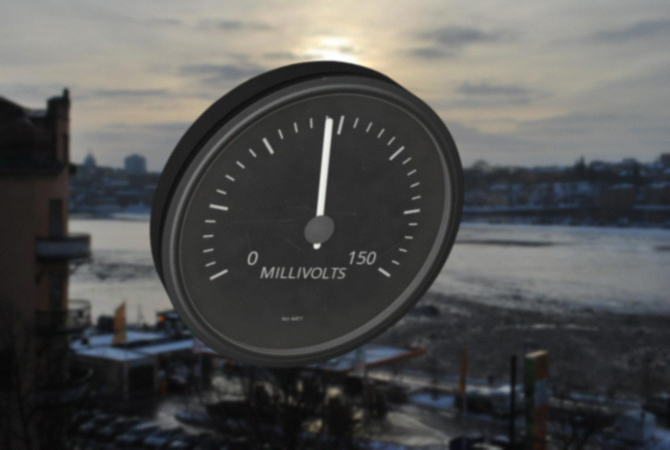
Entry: 70 mV
